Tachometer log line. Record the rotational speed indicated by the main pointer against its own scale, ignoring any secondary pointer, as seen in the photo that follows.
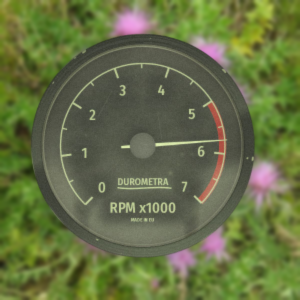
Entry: 5750 rpm
